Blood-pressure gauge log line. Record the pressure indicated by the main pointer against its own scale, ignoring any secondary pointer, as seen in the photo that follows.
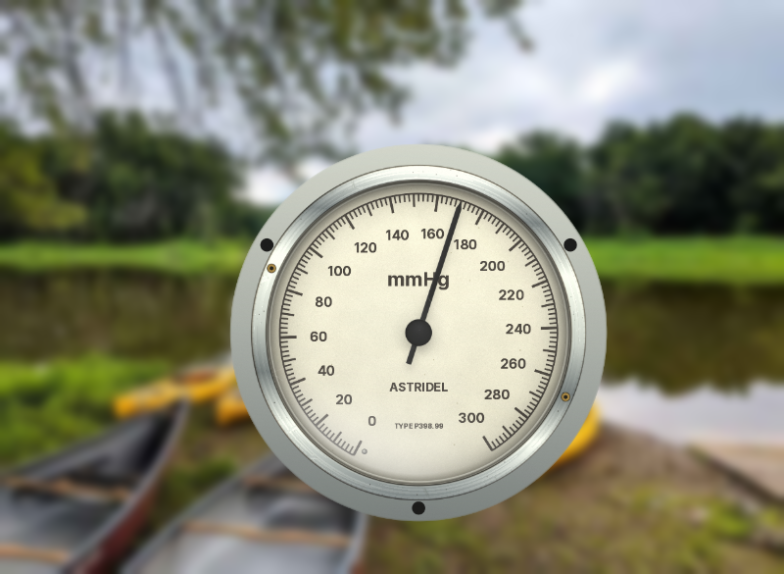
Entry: 170 mmHg
